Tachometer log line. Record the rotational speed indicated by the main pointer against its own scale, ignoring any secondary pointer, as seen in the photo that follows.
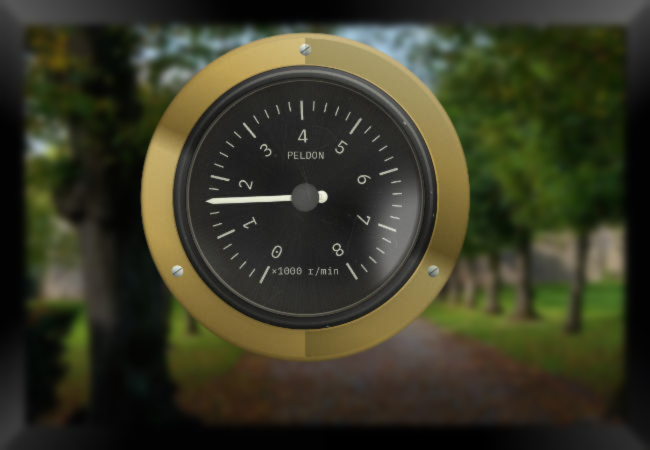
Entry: 1600 rpm
